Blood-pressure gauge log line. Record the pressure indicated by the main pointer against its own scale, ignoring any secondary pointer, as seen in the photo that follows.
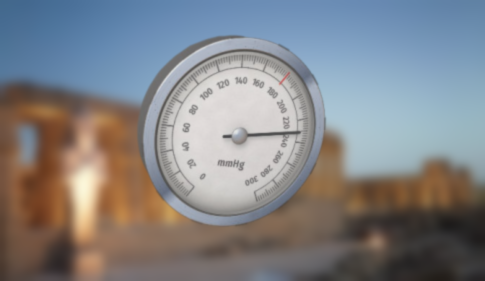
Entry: 230 mmHg
